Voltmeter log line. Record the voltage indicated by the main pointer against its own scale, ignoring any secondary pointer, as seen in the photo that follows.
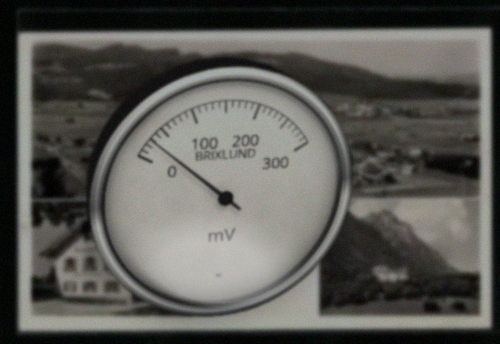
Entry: 30 mV
